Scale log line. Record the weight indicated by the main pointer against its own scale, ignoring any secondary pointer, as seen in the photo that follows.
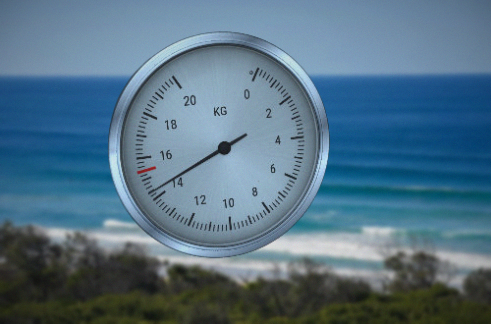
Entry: 14.4 kg
